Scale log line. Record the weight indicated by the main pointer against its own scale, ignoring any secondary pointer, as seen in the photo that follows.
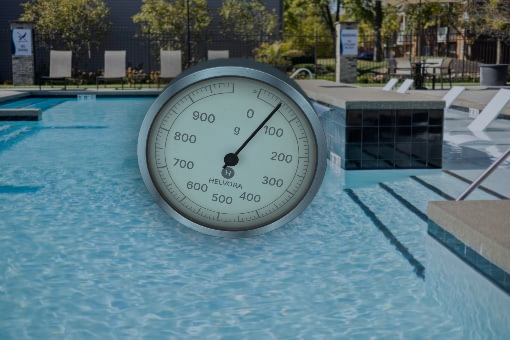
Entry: 50 g
